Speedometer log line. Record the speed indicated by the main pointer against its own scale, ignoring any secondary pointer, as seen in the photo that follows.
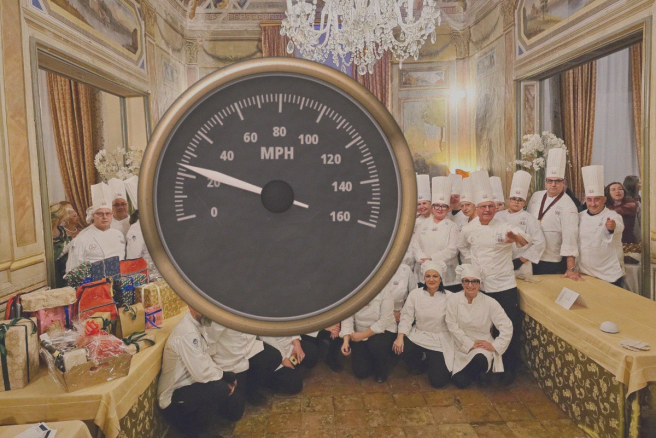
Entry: 24 mph
